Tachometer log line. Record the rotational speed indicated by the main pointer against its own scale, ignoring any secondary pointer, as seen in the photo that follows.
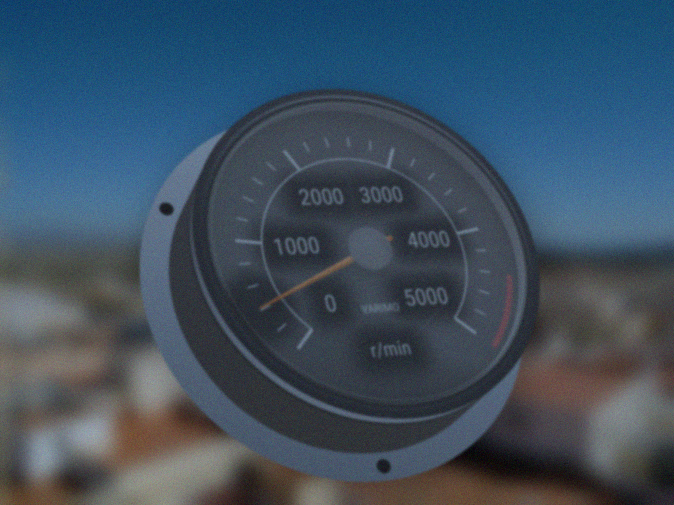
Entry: 400 rpm
